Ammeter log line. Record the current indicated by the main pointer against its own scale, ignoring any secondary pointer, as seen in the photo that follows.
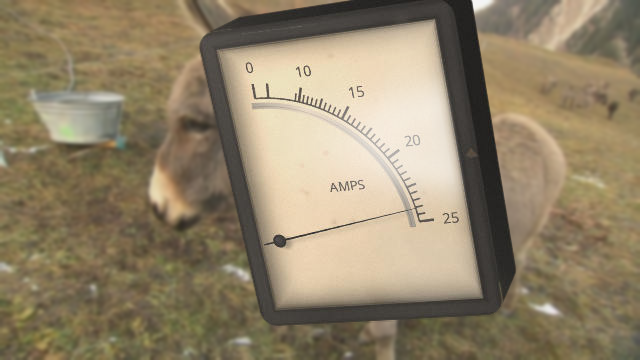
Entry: 24 A
